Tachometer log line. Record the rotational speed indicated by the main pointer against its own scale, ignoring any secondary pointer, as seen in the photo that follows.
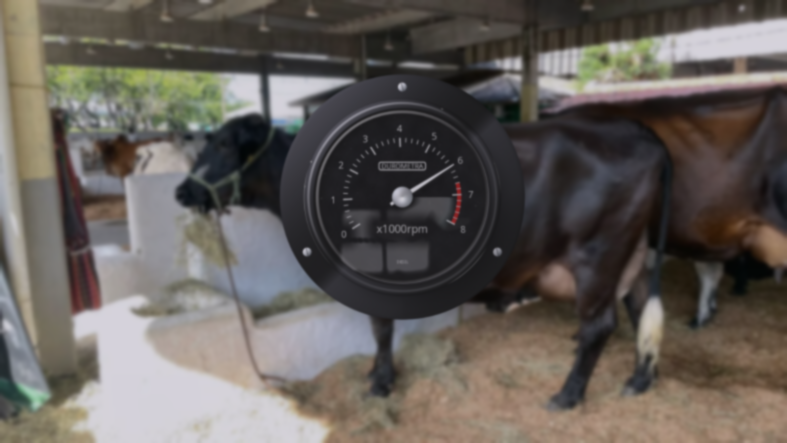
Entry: 6000 rpm
